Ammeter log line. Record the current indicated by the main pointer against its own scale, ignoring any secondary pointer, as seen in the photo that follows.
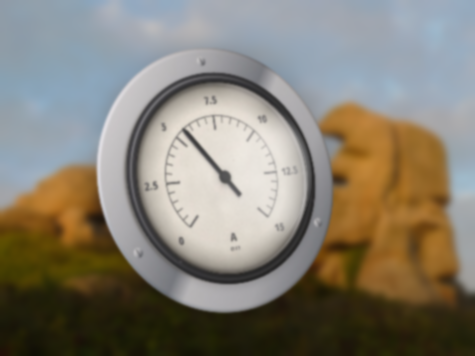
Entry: 5.5 A
